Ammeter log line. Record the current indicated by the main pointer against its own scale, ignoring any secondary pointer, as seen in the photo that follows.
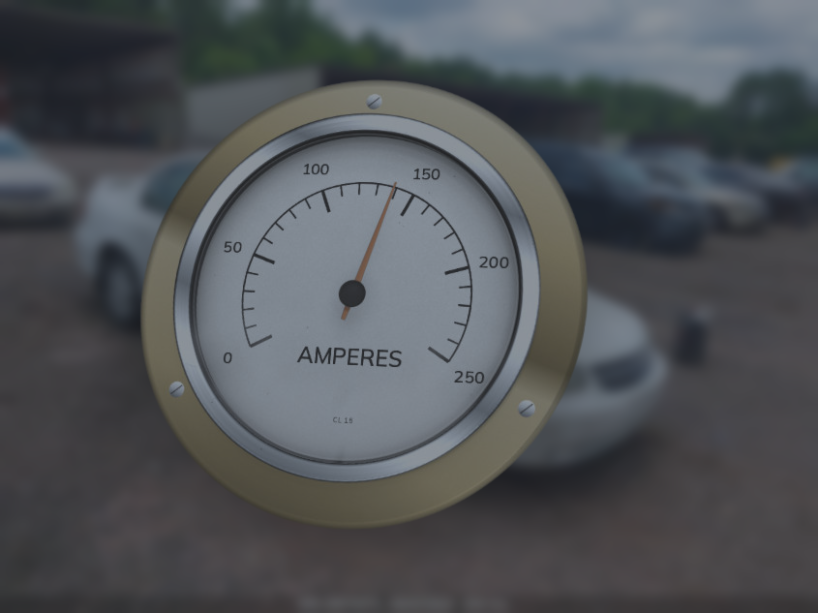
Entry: 140 A
